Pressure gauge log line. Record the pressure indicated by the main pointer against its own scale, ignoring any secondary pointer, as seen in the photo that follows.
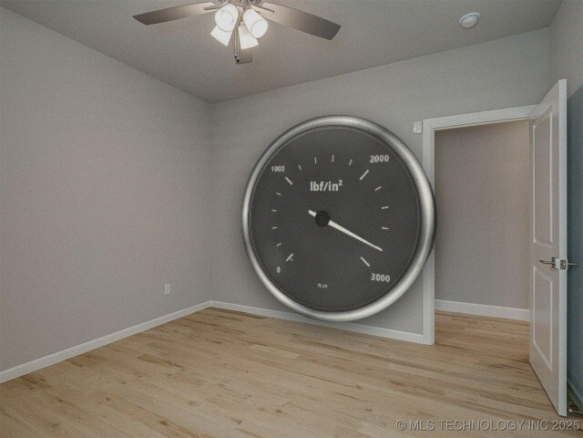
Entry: 2800 psi
